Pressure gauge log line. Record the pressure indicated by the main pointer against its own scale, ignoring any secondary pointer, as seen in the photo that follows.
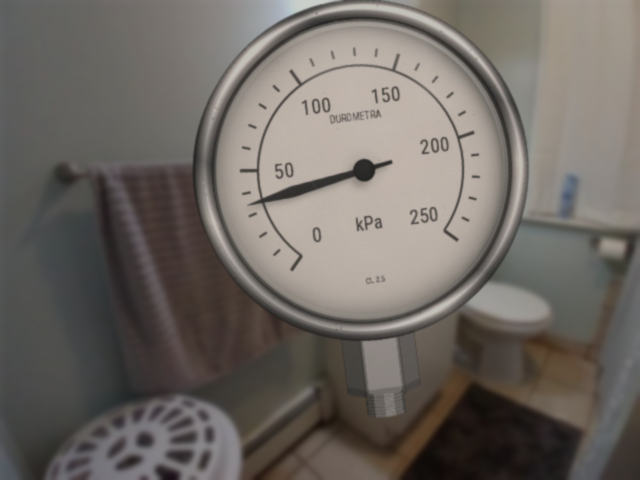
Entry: 35 kPa
